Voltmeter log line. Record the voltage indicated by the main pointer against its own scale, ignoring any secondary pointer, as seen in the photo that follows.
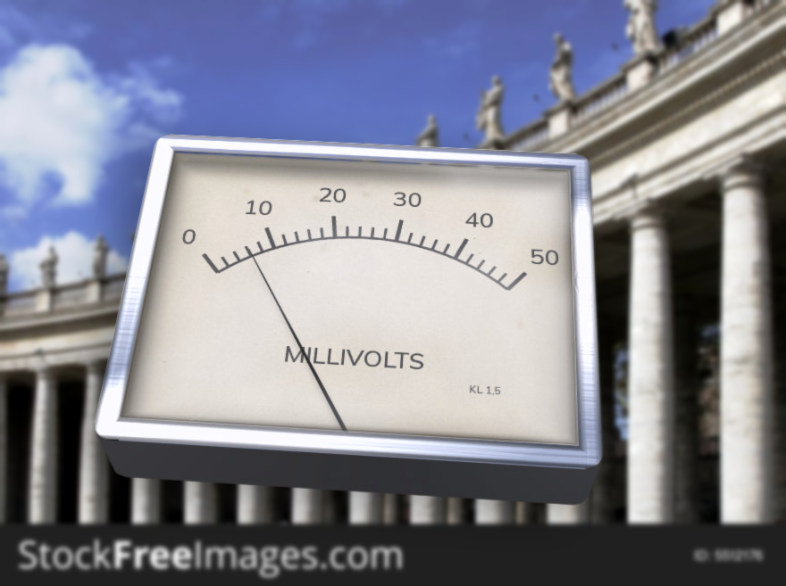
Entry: 6 mV
